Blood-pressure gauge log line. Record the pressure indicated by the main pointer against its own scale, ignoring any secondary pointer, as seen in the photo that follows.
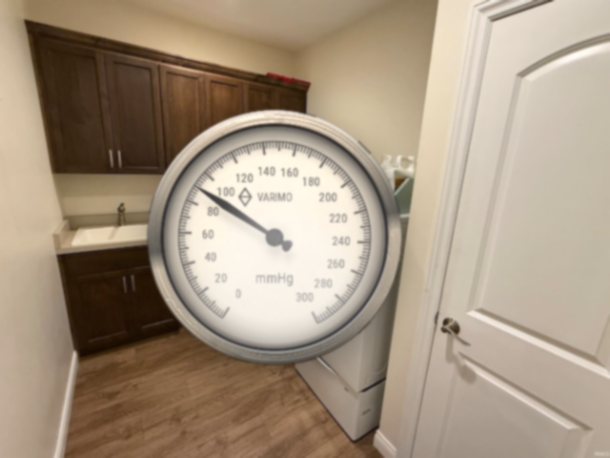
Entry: 90 mmHg
